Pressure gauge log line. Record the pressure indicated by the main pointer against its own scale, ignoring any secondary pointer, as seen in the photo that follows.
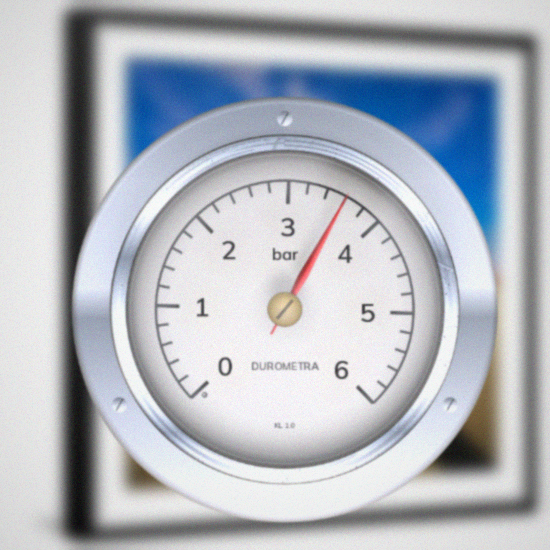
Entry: 3.6 bar
